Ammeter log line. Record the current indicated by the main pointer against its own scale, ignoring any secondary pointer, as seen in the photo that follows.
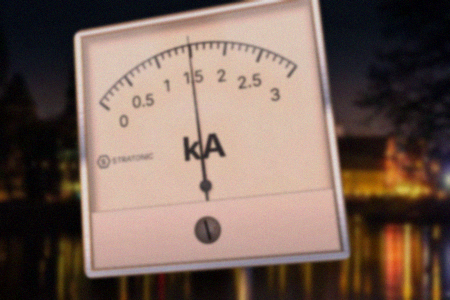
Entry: 1.5 kA
